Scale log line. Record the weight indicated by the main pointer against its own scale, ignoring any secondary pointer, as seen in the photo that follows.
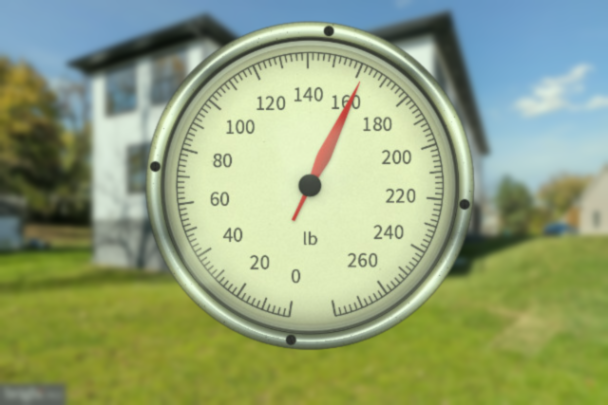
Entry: 162 lb
